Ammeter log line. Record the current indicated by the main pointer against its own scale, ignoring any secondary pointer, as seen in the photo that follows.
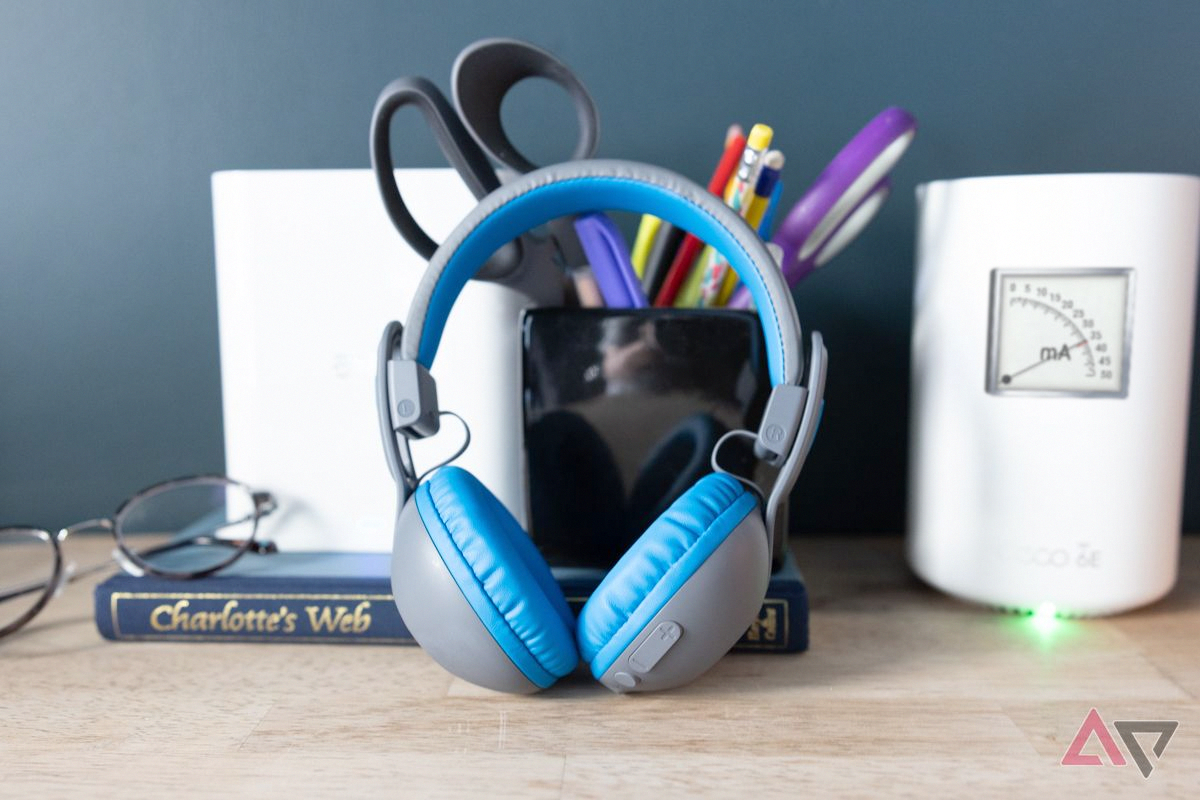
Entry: 35 mA
